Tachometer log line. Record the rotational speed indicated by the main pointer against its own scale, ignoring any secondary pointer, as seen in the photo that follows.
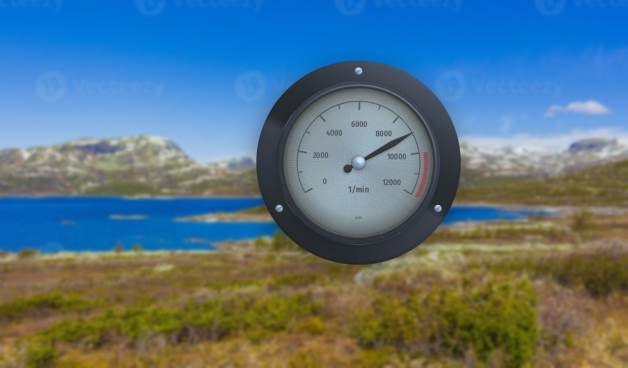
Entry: 9000 rpm
